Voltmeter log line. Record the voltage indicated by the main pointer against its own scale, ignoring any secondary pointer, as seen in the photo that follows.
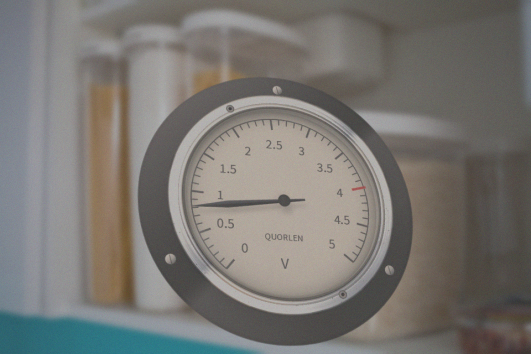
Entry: 0.8 V
